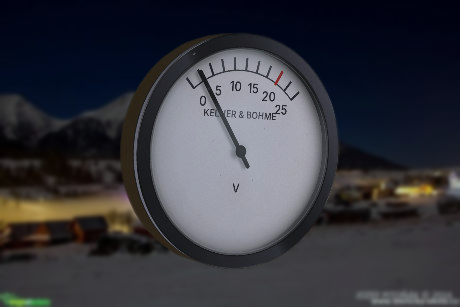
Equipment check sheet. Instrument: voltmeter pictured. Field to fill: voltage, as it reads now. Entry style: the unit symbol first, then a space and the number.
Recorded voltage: V 2.5
